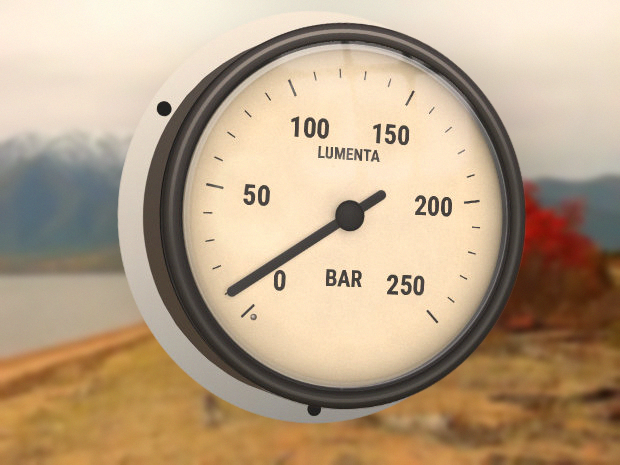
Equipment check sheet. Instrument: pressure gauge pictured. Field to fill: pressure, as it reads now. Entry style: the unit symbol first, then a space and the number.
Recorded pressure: bar 10
